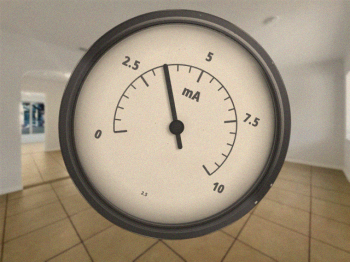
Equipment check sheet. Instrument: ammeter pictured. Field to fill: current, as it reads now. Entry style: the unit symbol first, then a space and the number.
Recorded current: mA 3.5
